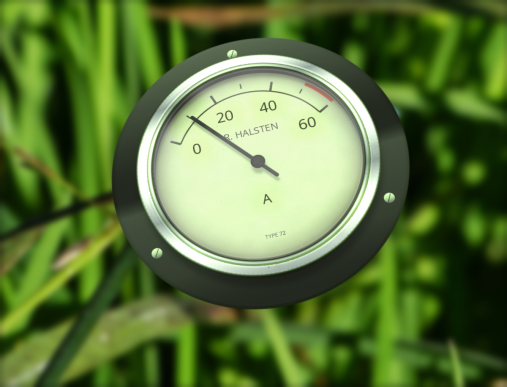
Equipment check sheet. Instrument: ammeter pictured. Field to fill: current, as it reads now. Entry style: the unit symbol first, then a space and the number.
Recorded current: A 10
